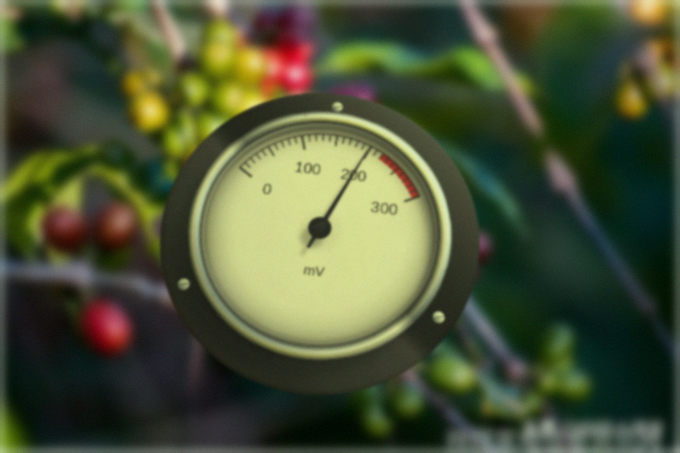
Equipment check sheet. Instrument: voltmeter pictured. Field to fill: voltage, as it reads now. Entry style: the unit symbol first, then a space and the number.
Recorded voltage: mV 200
